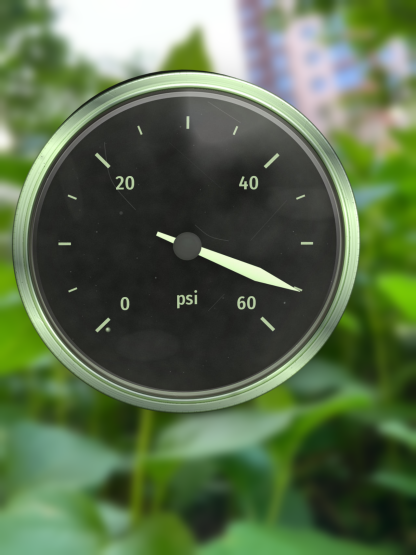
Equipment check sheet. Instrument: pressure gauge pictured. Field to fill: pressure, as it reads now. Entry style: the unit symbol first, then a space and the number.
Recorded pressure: psi 55
